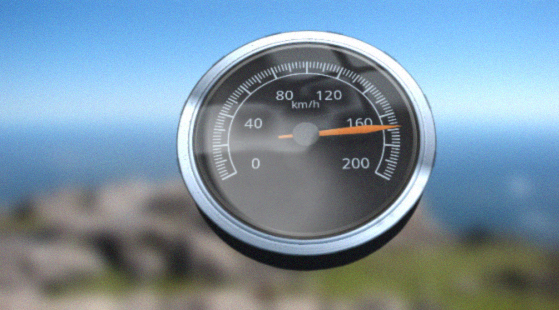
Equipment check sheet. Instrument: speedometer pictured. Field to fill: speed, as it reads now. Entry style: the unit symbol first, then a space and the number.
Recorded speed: km/h 170
